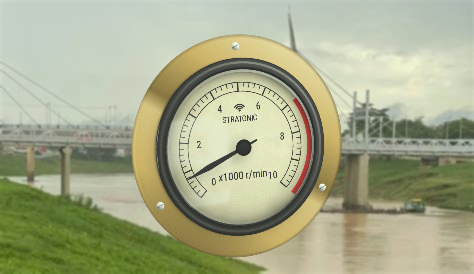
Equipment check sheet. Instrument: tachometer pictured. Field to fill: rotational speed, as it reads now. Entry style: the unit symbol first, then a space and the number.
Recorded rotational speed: rpm 800
